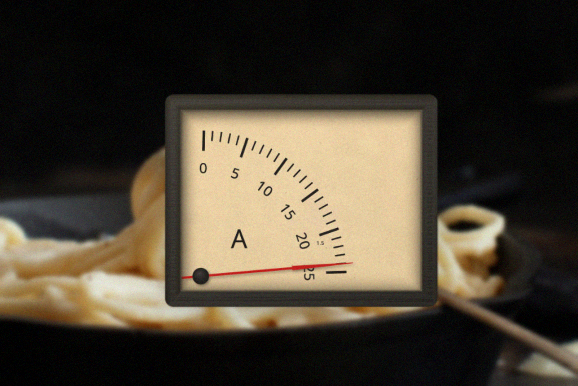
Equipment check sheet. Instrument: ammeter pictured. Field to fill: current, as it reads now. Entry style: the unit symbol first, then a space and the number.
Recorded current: A 24
